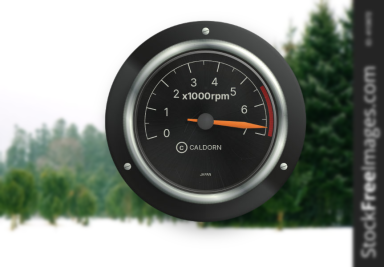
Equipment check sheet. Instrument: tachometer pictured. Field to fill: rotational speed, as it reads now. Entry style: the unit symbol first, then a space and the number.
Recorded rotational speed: rpm 6750
